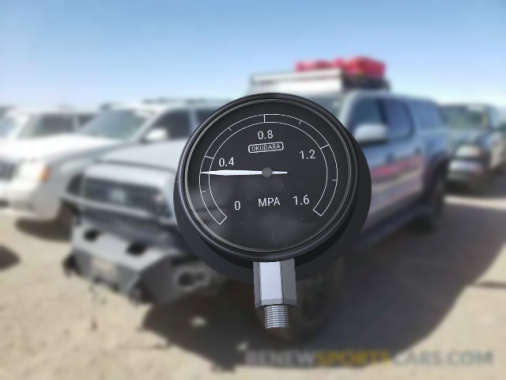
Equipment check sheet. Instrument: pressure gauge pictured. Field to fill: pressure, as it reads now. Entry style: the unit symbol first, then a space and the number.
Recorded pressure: MPa 0.3
